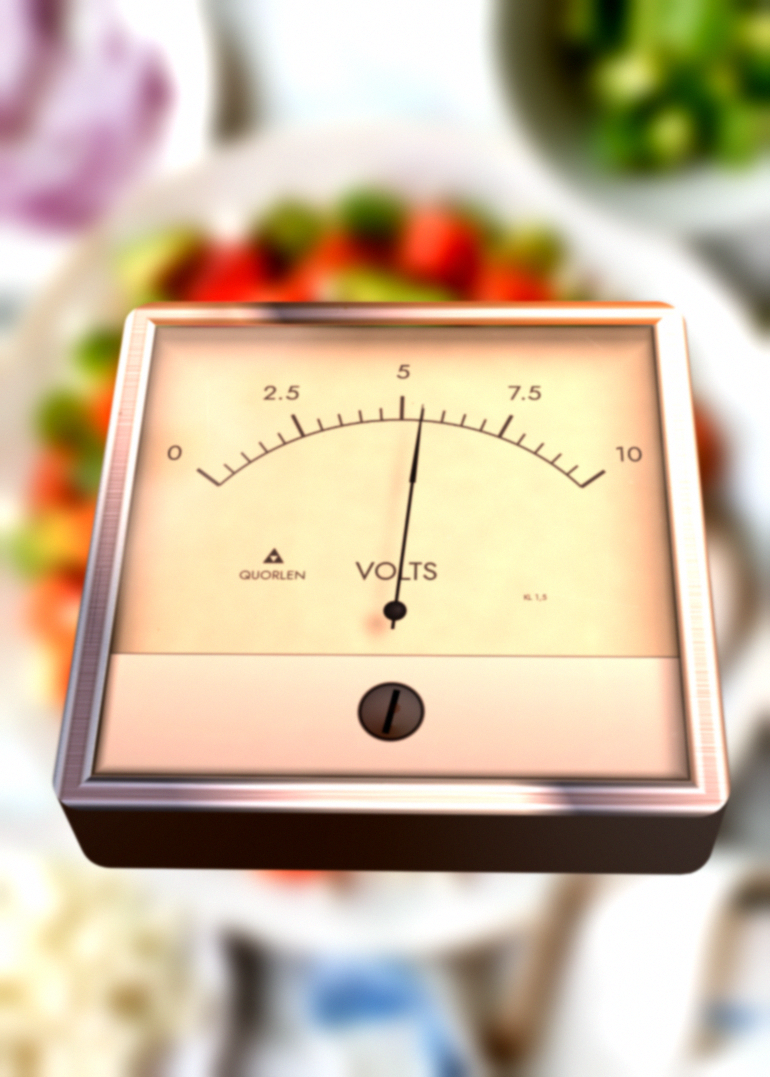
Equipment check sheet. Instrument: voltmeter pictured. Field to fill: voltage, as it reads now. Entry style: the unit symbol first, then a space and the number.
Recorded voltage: V 5.5
